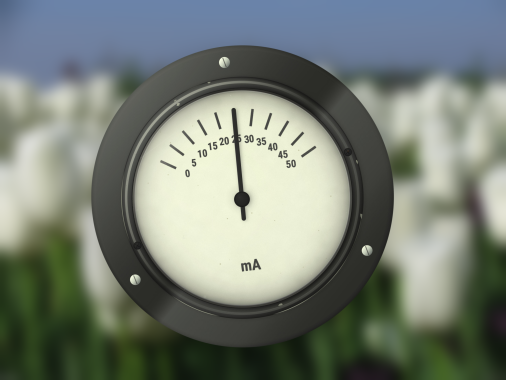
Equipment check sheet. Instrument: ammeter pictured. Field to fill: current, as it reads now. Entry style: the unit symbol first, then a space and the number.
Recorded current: mA 25
